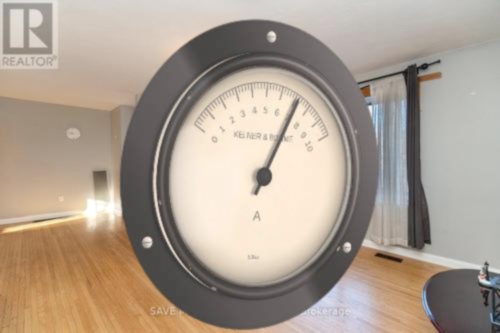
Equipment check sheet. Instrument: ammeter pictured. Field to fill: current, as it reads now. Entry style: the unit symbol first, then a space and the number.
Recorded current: A 7
